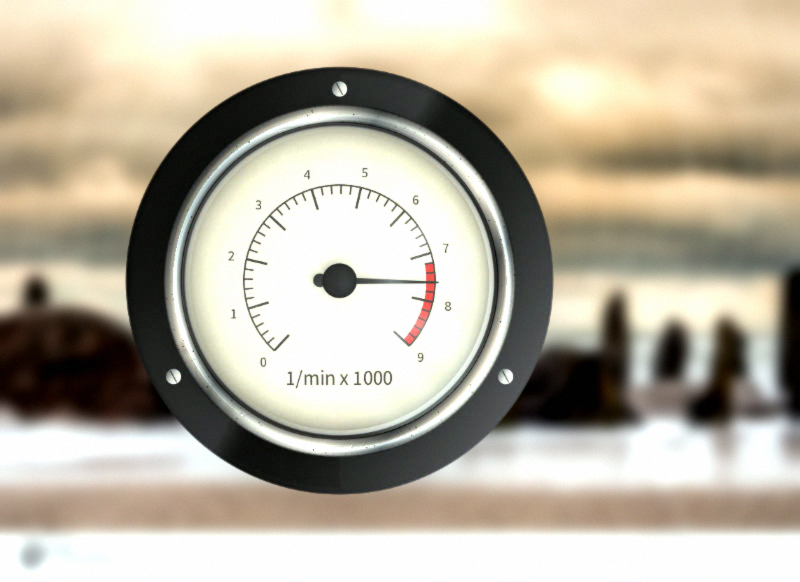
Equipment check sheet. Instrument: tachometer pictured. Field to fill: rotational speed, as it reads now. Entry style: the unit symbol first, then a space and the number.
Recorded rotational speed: rpm 7600
